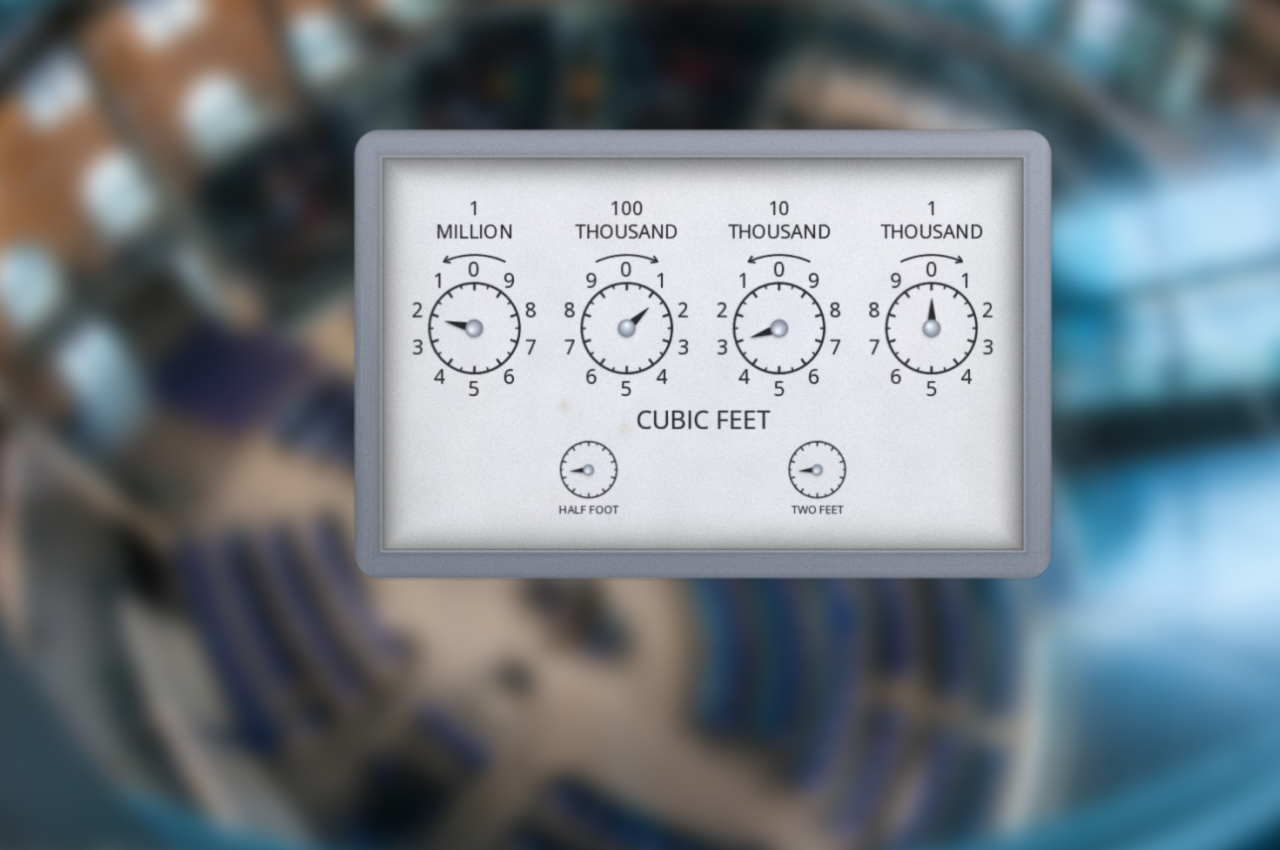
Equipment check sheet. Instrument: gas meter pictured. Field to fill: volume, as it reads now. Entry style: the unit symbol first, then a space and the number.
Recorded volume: ft³ 213000
